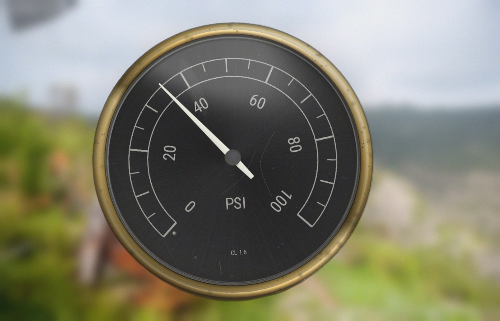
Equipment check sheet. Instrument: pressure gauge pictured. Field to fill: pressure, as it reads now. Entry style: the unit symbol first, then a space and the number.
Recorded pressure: psi 35
